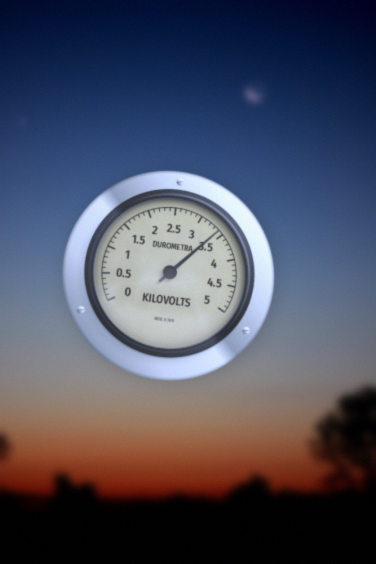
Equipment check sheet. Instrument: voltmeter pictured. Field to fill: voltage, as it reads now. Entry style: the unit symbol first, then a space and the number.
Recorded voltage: kV 3.4
